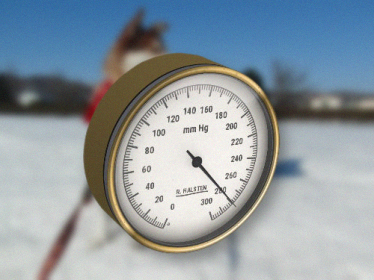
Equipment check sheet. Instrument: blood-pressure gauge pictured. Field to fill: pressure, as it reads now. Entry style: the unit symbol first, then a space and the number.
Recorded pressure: mmHg 280
